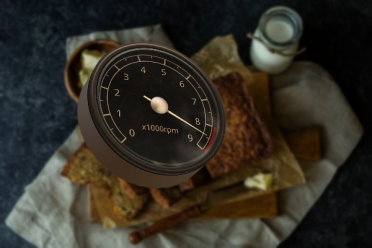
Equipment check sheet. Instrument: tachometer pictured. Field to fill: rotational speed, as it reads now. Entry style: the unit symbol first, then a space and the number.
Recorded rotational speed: rpm 8500
